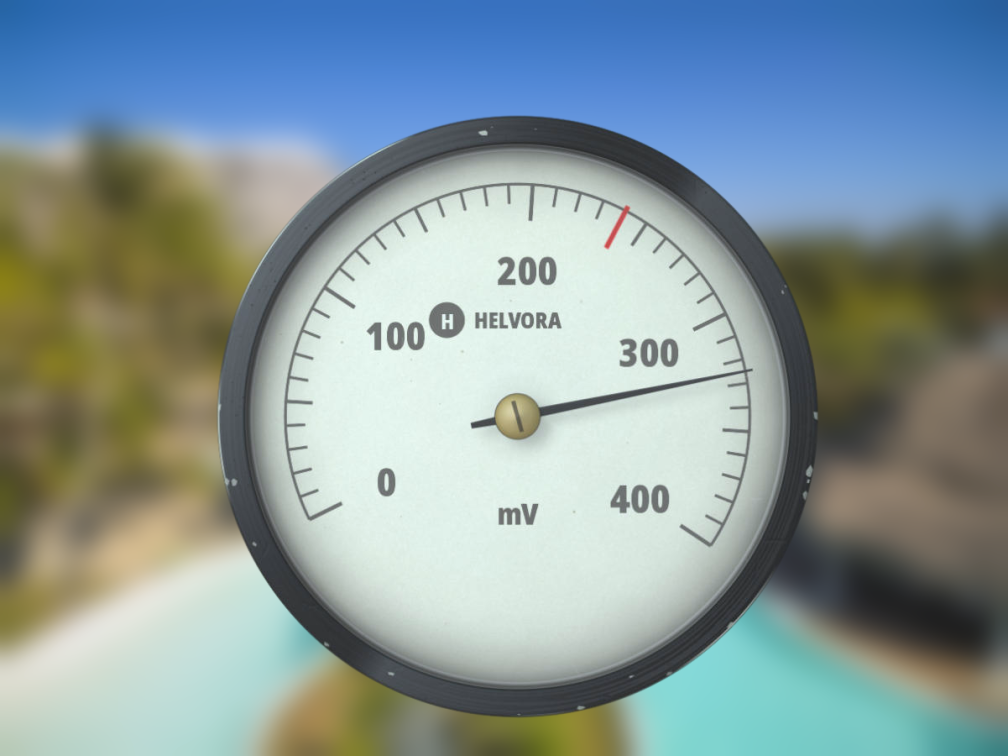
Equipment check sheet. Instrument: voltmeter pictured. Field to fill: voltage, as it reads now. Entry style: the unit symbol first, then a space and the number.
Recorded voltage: mV 325
